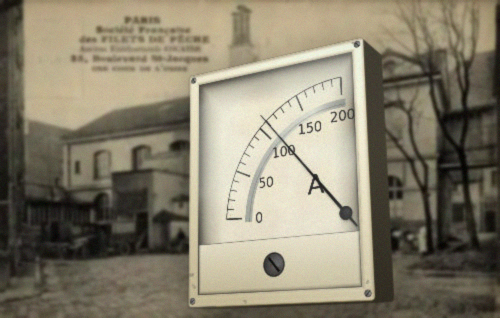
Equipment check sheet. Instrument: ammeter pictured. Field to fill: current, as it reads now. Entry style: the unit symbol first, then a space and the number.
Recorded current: A 110
